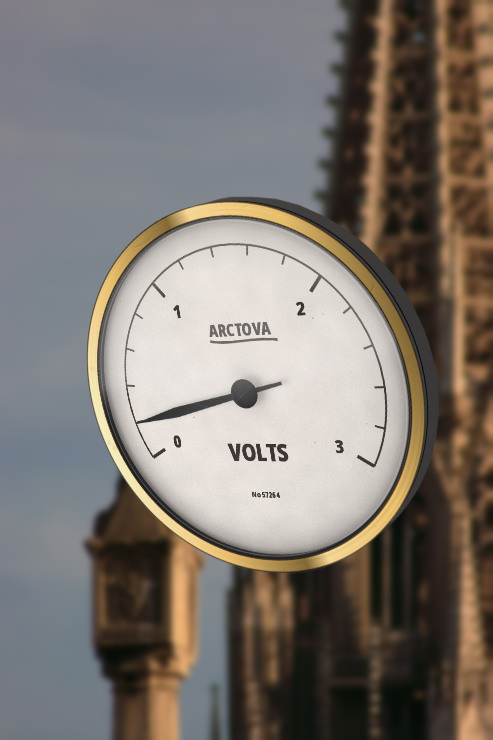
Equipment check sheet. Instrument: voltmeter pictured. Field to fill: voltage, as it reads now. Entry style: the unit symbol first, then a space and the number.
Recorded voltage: V 0.2
